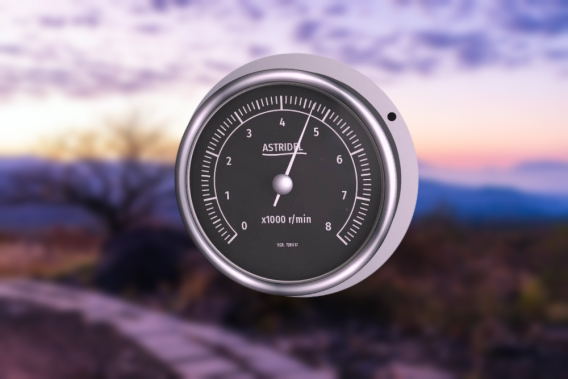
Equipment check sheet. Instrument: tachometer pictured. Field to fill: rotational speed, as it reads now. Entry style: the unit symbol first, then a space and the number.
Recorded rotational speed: rpm 4700
